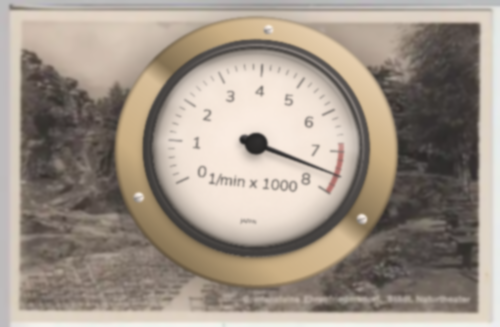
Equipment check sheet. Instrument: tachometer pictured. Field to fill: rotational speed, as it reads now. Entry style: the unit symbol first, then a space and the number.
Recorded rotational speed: rpm 7600
